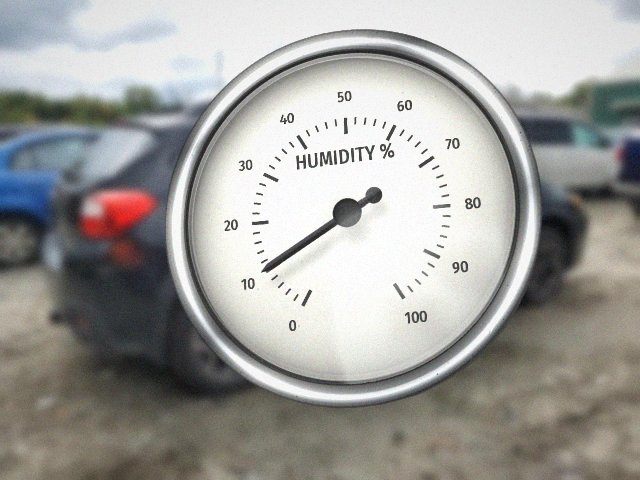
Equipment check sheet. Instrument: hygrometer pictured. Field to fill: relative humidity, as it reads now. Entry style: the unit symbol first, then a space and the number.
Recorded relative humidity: % 10
